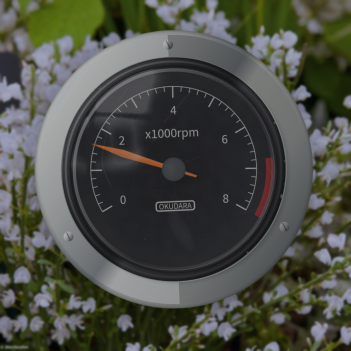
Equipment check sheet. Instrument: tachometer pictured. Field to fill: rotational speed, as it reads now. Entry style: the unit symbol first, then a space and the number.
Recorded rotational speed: rpm 1600
